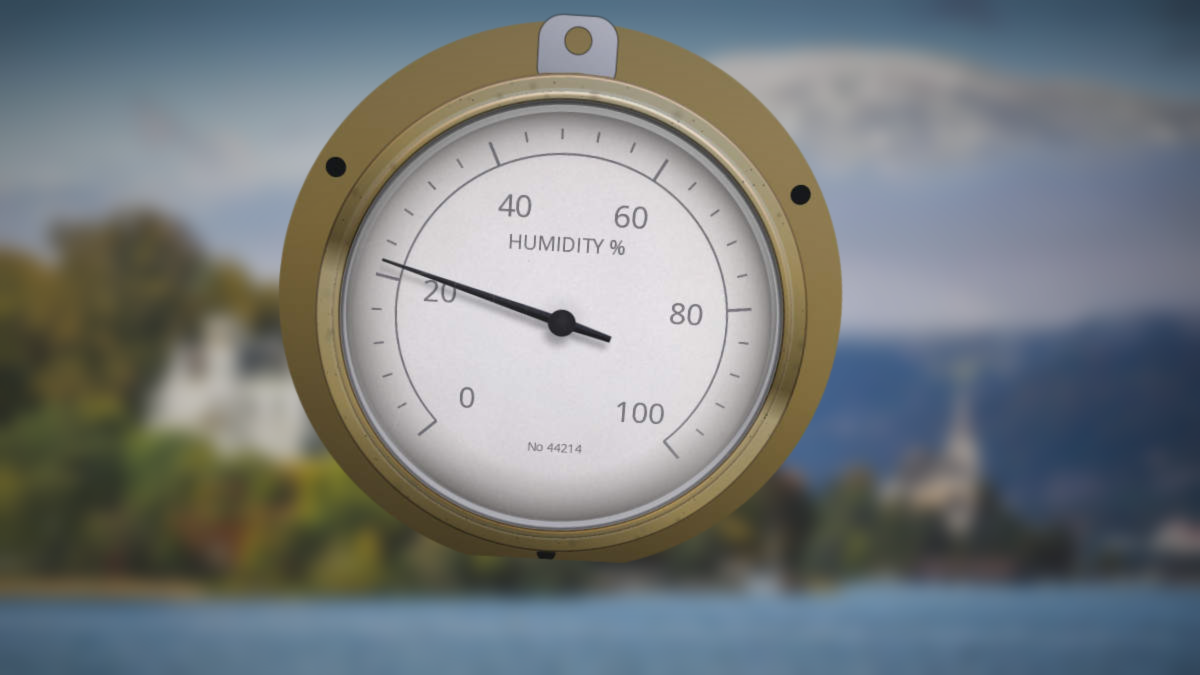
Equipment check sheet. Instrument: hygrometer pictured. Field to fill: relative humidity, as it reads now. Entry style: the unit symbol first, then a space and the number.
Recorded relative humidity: % 22
